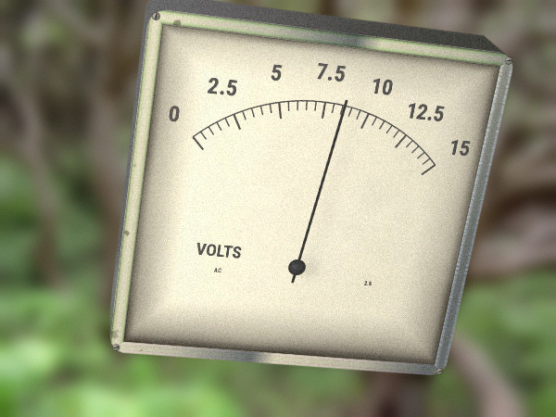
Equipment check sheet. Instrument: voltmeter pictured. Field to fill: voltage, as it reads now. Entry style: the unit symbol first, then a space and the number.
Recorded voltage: V 8.5
